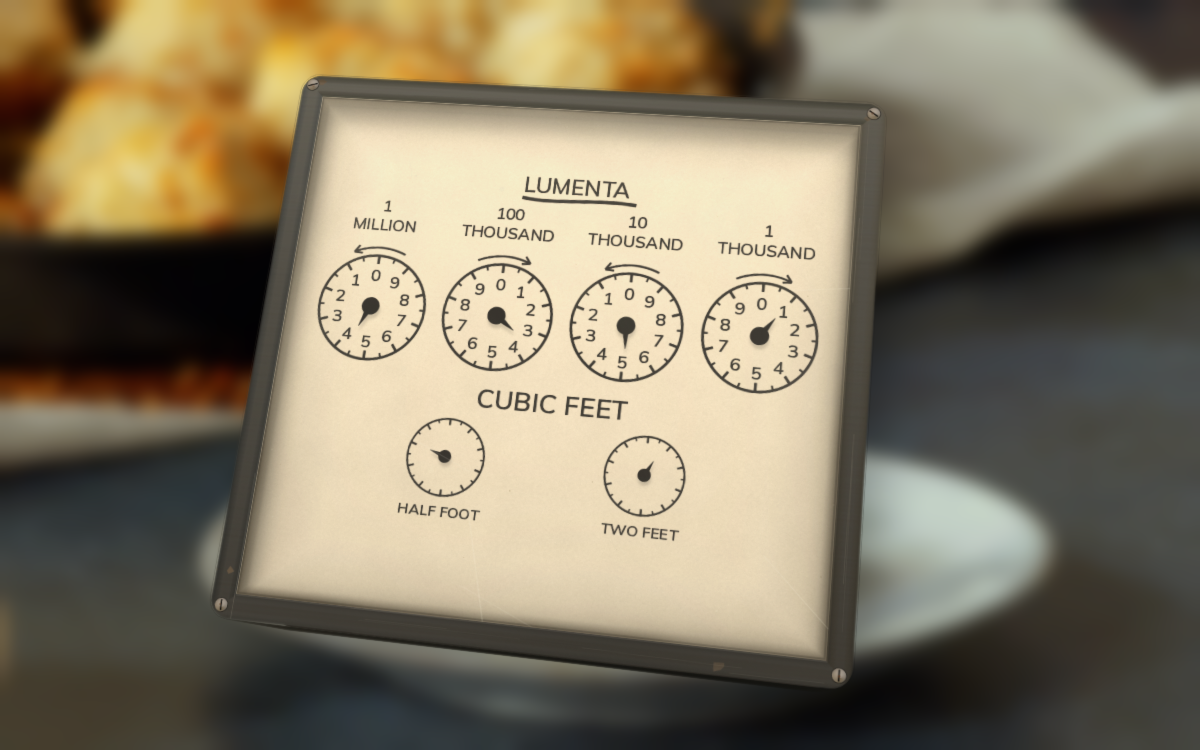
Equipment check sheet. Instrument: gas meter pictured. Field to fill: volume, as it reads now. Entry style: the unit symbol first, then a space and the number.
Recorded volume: ft³ 435100
